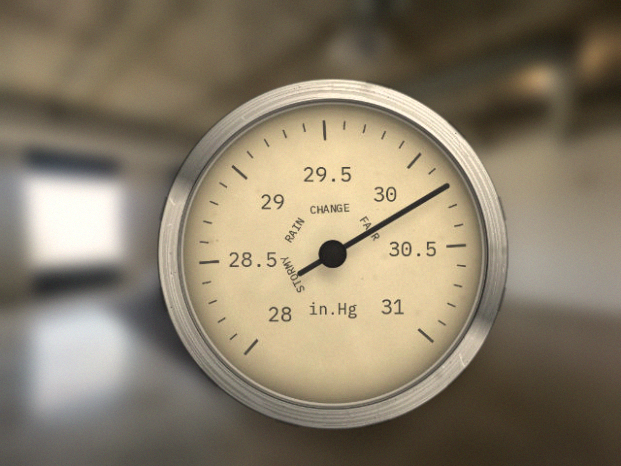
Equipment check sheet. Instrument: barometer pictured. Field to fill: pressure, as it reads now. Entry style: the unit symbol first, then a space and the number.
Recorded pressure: inHg 30.2
